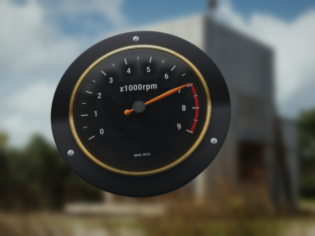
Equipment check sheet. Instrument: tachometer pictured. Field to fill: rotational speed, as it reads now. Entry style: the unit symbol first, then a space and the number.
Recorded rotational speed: rpm 7000
